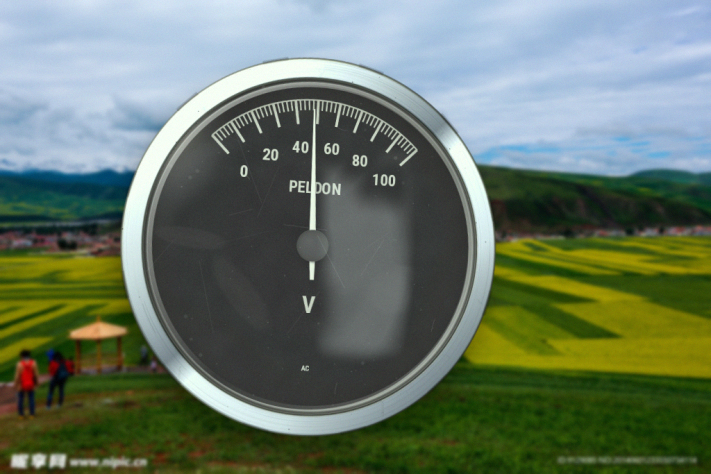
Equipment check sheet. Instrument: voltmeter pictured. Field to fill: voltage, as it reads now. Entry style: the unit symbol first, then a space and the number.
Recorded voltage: V 48
